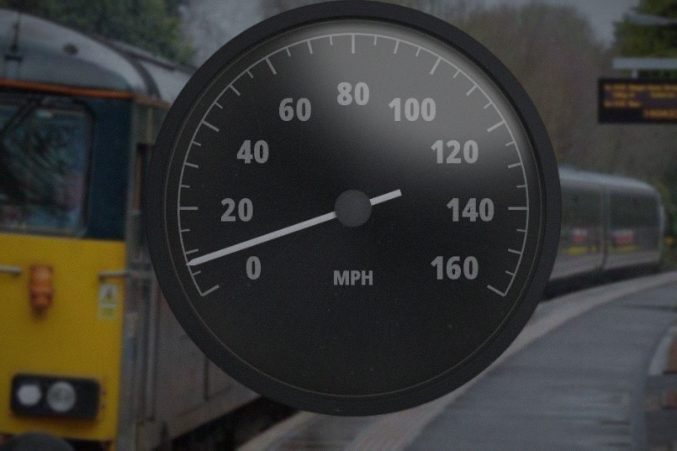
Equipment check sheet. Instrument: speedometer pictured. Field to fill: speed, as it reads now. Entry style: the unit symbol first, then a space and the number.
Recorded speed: mph 7.5
